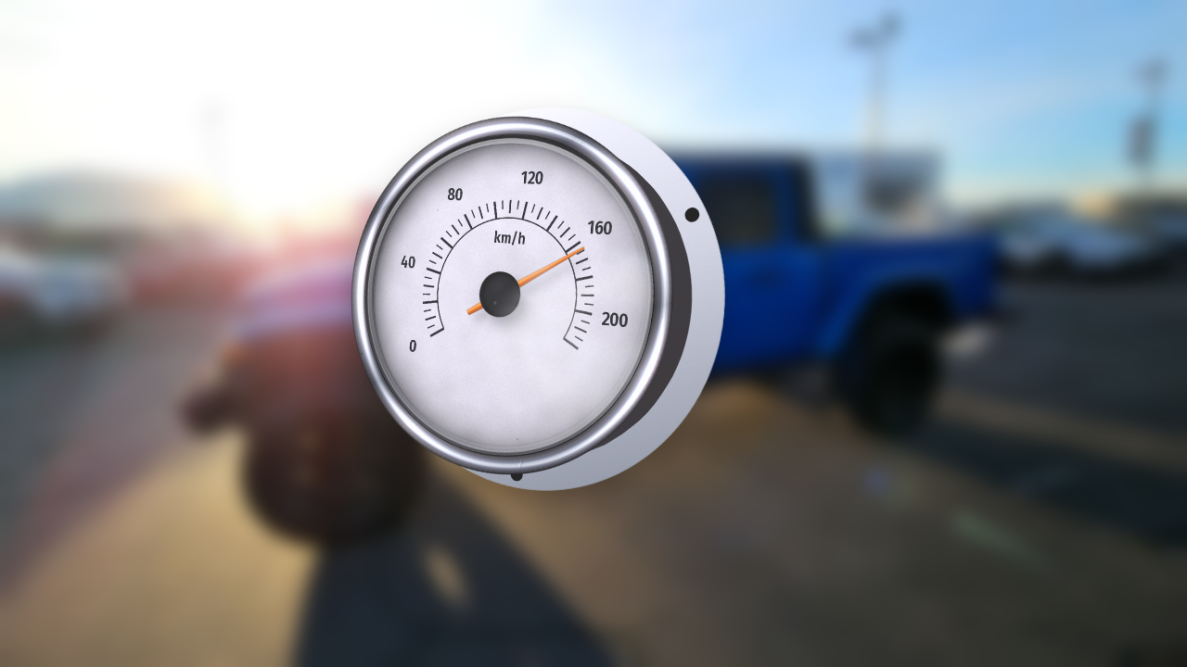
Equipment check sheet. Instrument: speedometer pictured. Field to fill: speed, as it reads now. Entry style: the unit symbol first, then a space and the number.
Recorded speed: km/h 165
